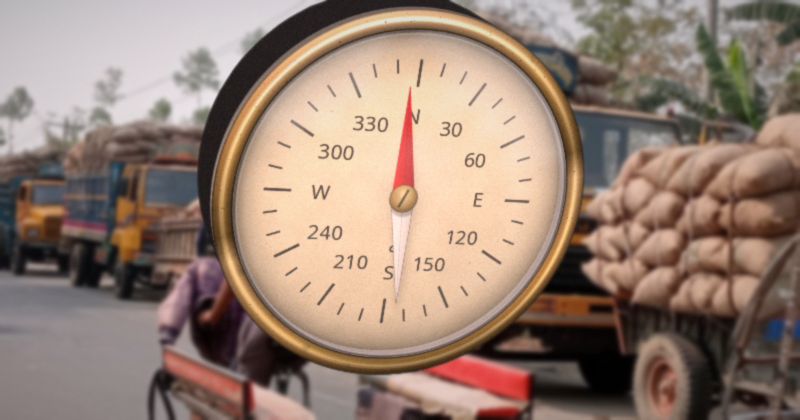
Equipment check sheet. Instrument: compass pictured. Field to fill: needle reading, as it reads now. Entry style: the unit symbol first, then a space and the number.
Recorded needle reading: ° 355
